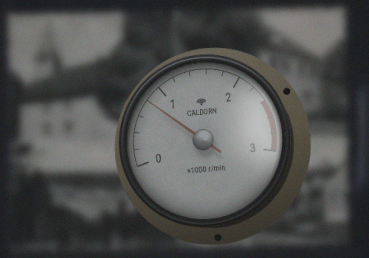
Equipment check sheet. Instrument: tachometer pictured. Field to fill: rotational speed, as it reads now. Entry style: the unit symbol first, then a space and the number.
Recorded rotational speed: rpm 800
